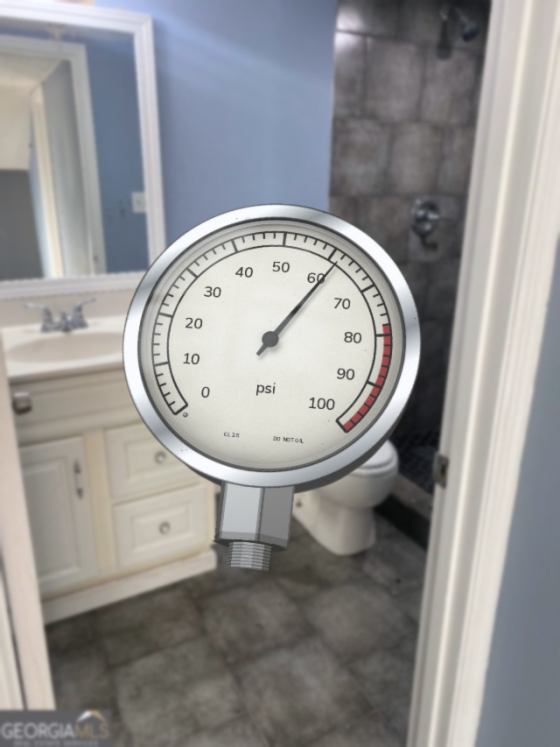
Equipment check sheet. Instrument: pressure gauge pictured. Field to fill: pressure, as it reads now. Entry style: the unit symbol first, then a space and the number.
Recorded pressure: psi 62
